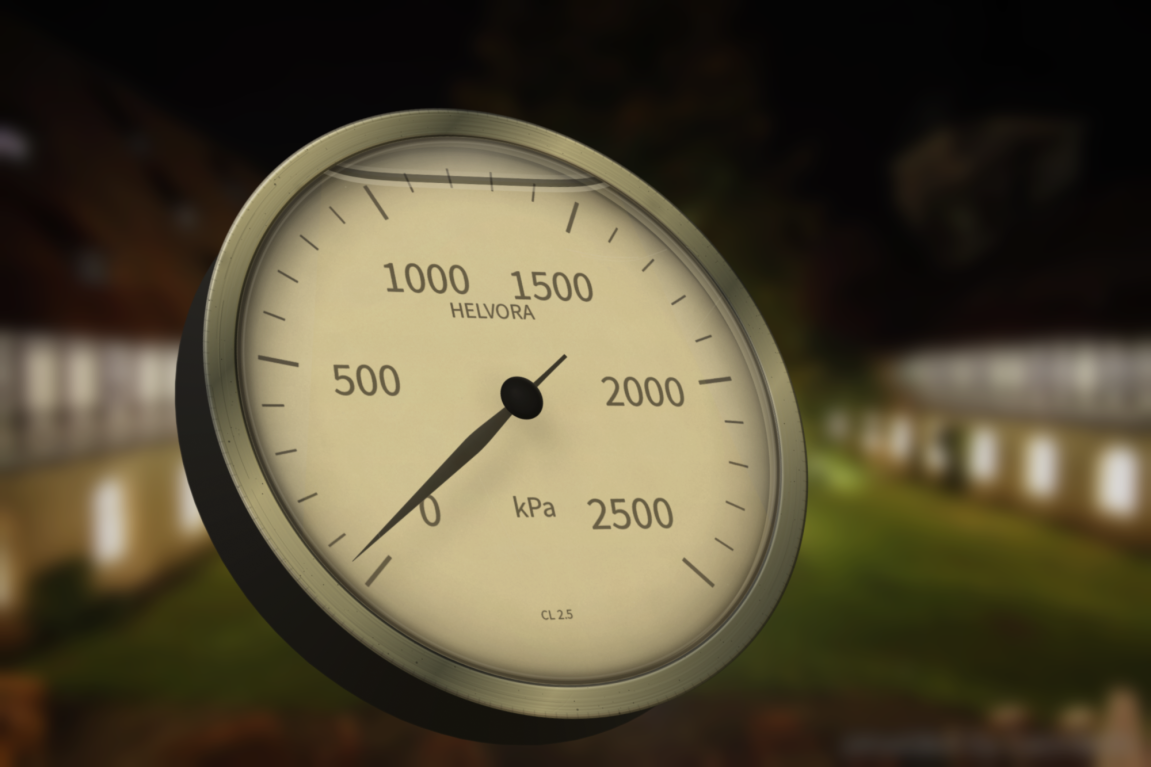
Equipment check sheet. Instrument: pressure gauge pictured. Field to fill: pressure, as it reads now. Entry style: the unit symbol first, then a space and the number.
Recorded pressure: kPa 50
